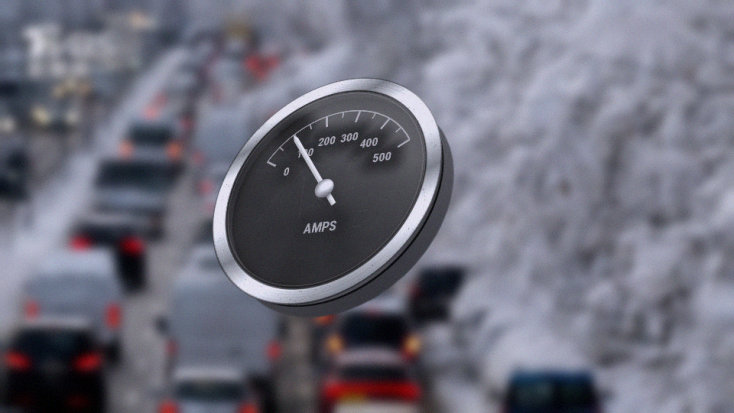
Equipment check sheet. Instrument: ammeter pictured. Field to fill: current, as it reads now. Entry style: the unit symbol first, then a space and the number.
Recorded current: A 100
